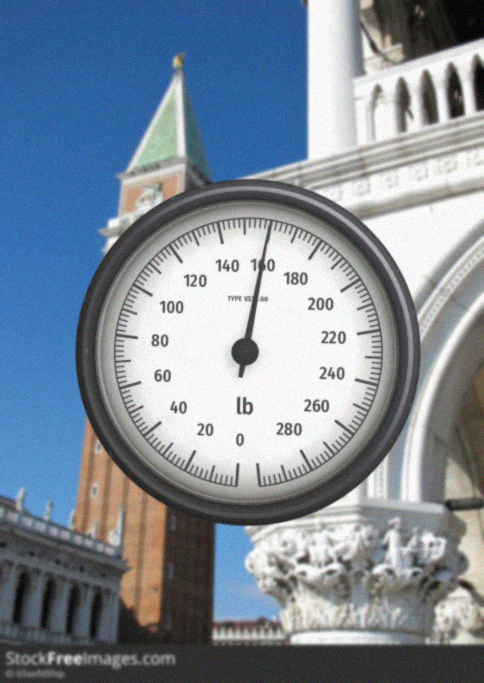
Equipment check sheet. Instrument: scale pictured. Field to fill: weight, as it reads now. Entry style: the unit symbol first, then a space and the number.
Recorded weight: lb 160
